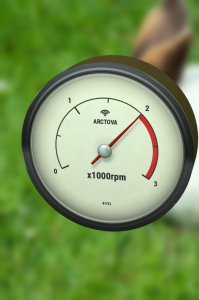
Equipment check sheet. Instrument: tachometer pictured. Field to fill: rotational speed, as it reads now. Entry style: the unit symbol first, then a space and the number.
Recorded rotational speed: rpm 2000
